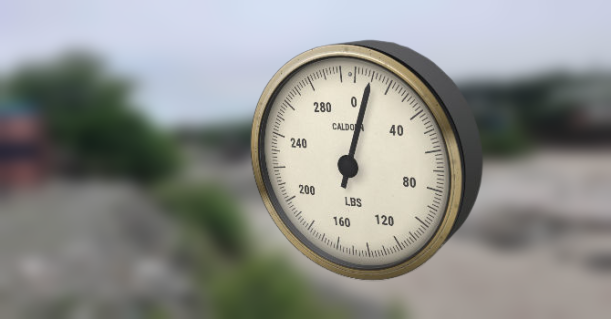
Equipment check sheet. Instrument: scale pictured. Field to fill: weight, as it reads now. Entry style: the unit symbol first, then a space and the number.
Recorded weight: lb 10
